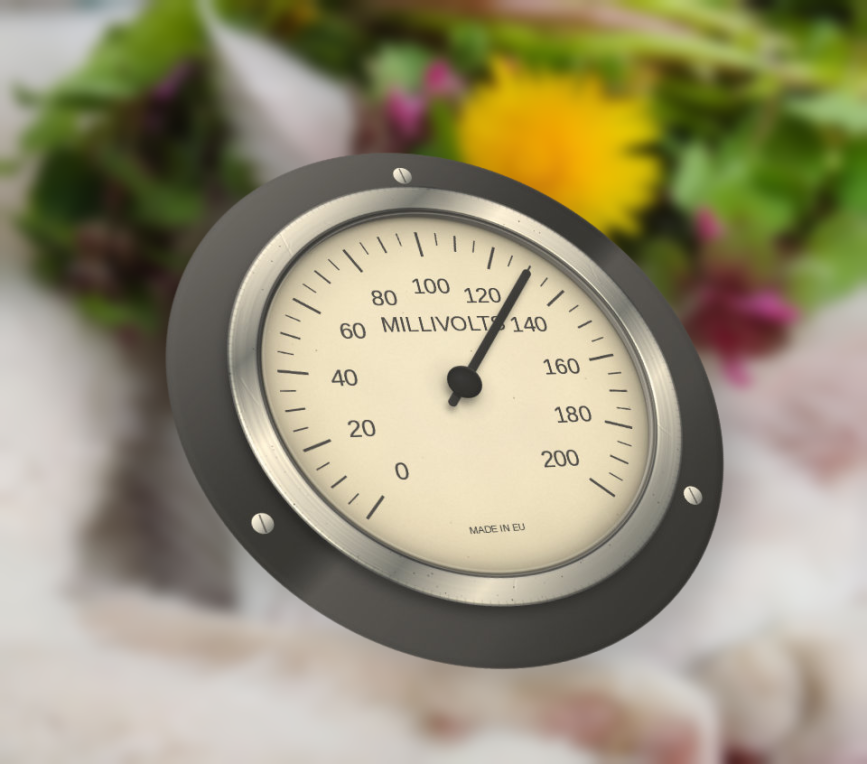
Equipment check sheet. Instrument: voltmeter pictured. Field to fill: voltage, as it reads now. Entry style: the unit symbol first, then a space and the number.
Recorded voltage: mV 130
